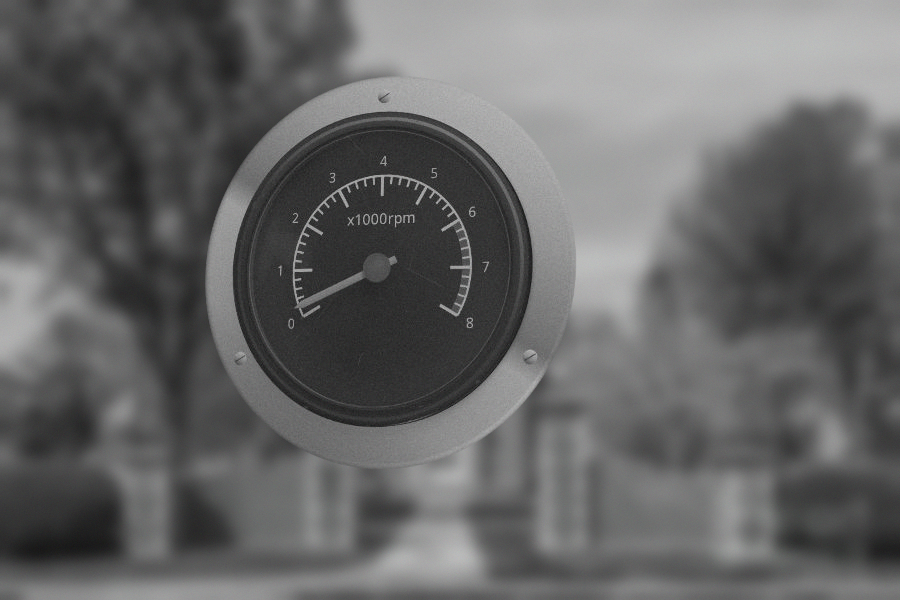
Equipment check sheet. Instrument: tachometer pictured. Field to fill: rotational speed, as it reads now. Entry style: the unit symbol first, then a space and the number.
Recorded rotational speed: rpm 200
